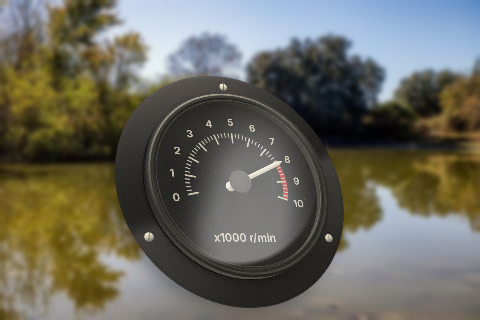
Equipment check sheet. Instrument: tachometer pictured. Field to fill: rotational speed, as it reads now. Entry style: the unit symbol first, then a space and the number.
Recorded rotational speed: rpm 8000
